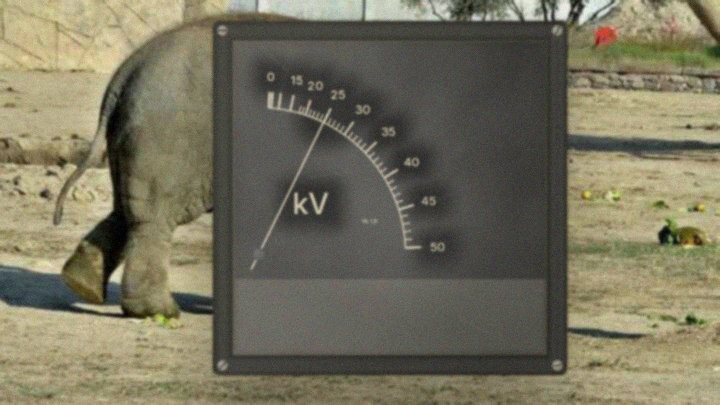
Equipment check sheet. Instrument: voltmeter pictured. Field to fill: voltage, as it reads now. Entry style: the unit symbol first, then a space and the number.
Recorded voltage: kV 25
